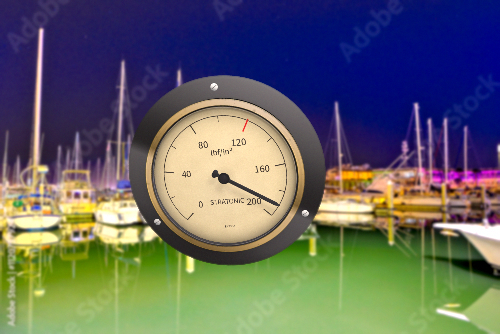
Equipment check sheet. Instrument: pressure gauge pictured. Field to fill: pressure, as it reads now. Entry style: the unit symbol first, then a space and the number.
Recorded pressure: psi 190
